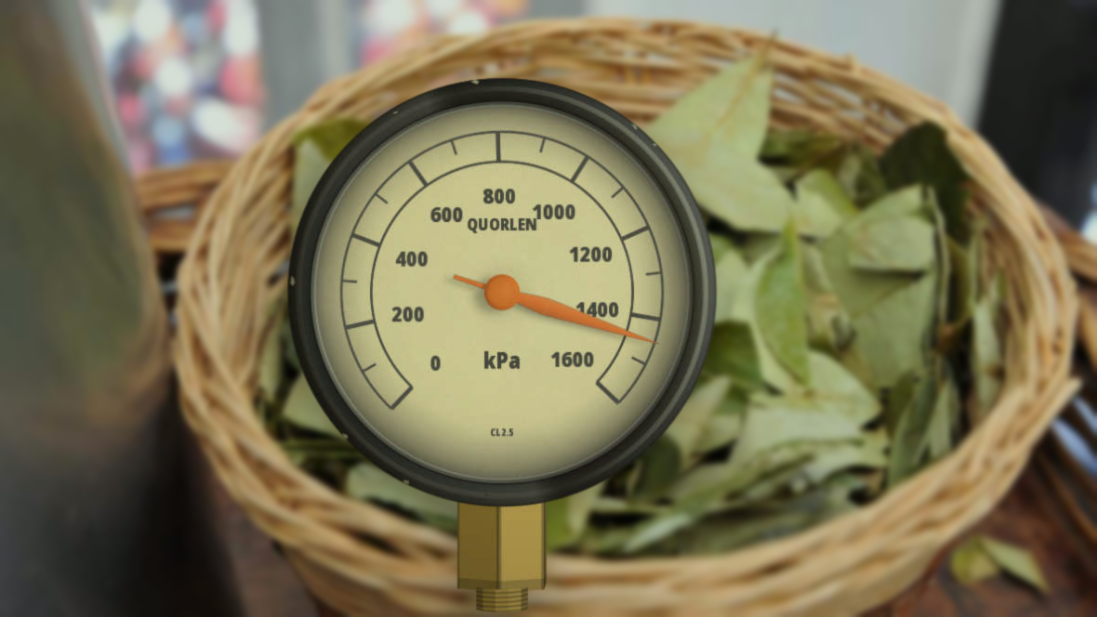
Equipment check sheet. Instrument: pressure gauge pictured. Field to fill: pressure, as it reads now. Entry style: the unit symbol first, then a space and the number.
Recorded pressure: kPa 1450
